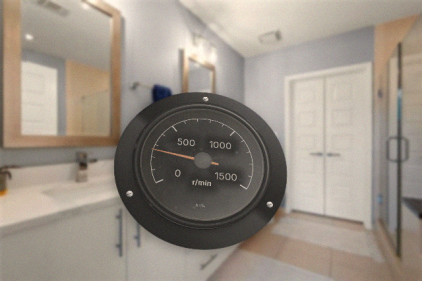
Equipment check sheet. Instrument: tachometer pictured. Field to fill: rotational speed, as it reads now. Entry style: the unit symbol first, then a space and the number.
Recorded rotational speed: rpm 250
